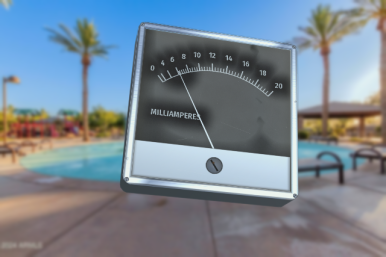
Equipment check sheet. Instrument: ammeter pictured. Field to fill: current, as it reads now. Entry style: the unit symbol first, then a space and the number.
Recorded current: mA 6
